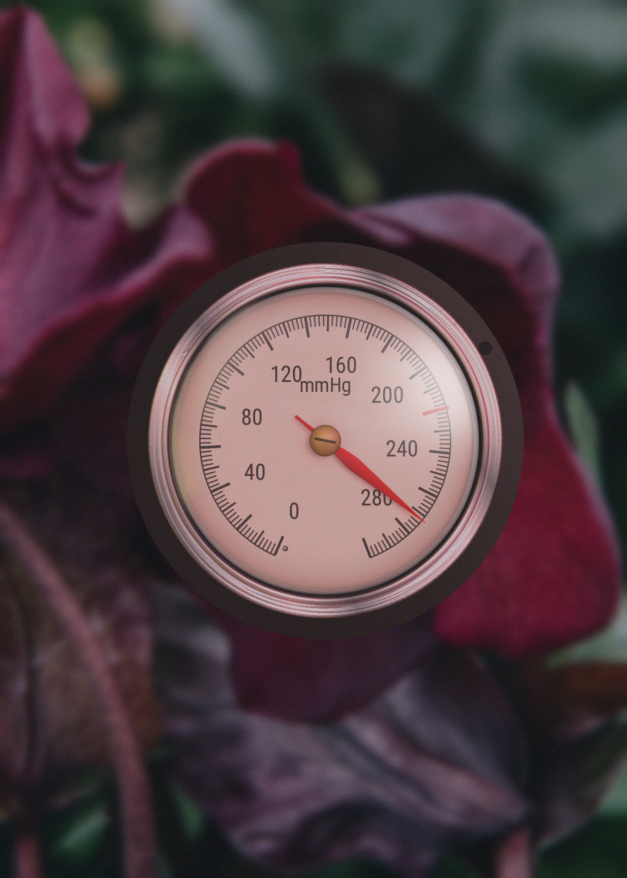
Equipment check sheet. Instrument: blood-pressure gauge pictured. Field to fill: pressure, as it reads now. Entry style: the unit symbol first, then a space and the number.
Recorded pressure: mmHg 272
